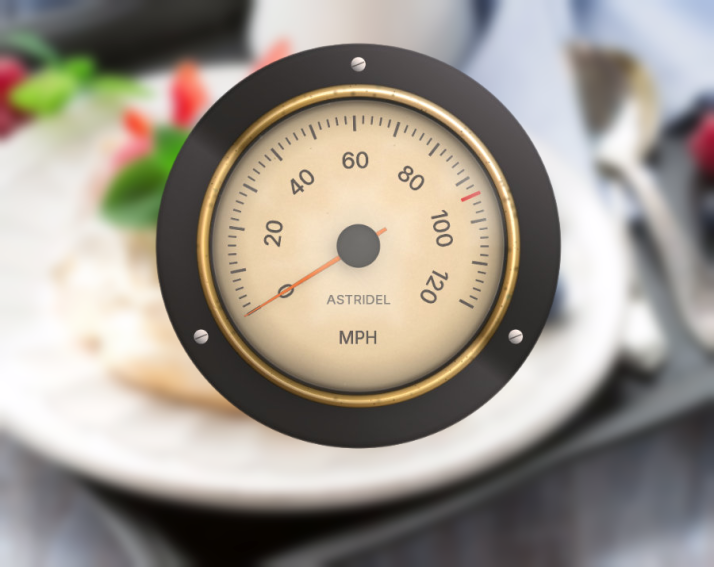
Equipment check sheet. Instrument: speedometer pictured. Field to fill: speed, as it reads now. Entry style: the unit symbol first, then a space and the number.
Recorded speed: mph 0
